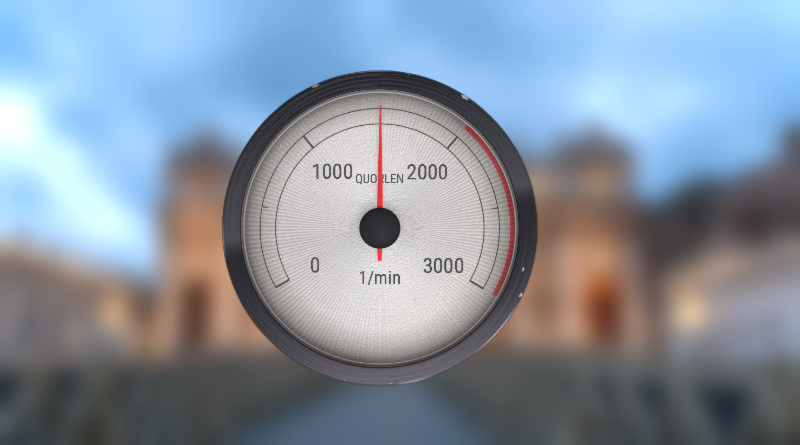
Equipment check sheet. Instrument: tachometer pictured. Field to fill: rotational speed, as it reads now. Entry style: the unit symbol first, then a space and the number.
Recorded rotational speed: rpm 1500
